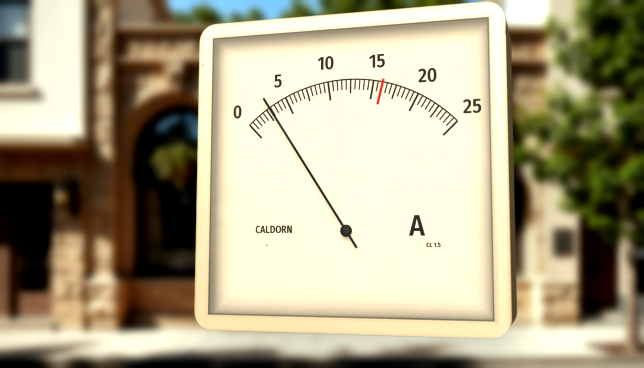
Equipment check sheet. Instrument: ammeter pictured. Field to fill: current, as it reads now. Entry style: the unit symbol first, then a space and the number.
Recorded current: A 3
